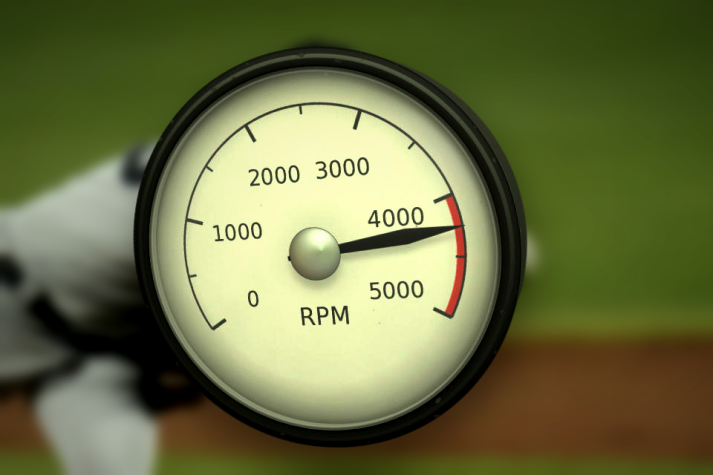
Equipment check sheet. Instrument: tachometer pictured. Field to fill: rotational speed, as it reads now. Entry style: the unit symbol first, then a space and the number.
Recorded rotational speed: rpm 4250
